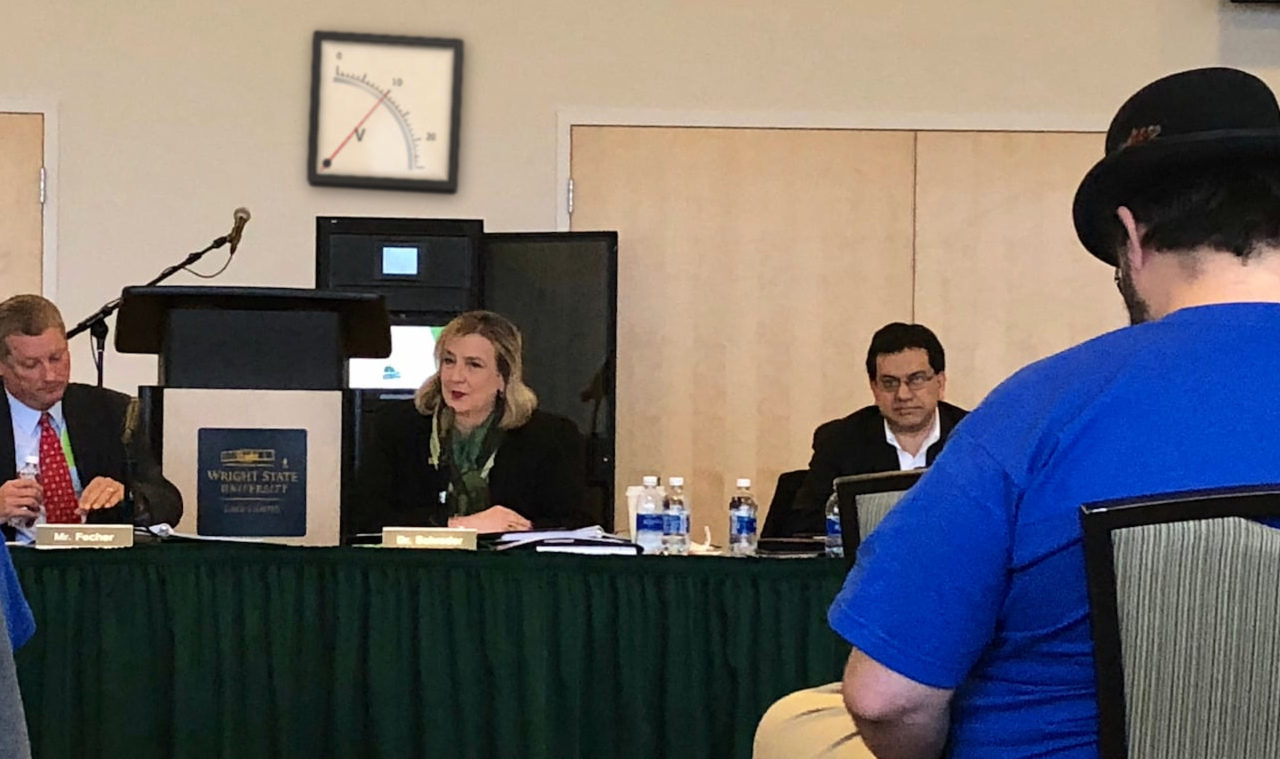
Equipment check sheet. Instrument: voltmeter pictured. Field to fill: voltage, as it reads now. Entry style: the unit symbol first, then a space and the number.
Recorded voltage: V 10
